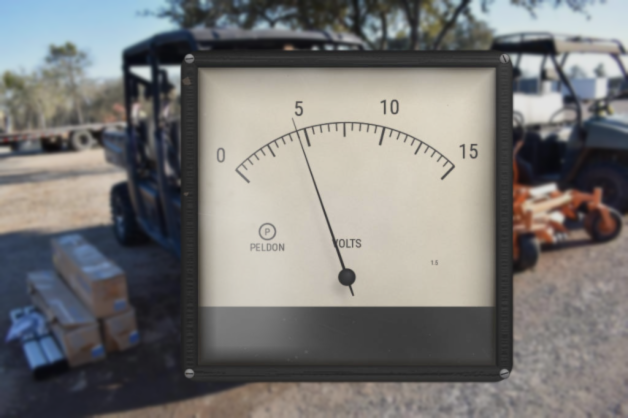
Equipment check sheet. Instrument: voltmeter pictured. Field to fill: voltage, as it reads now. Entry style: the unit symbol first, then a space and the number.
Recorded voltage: V 4.5
